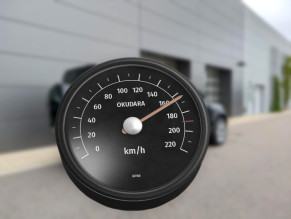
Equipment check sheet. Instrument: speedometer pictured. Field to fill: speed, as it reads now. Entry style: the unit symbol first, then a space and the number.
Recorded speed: km/h 165
